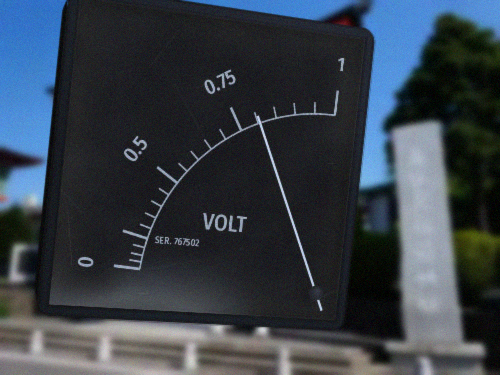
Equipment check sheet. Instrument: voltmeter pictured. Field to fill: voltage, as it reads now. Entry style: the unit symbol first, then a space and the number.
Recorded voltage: V 0.8
